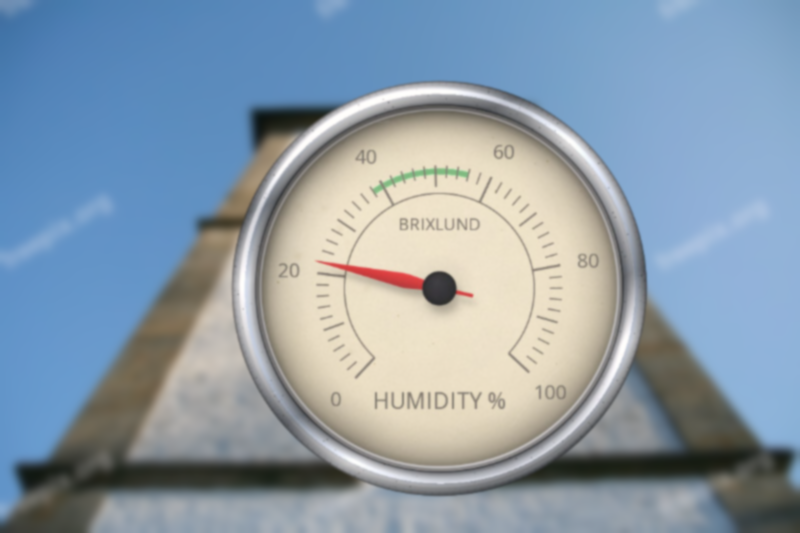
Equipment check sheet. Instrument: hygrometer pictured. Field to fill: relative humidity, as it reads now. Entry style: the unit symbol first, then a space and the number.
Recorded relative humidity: % 22
